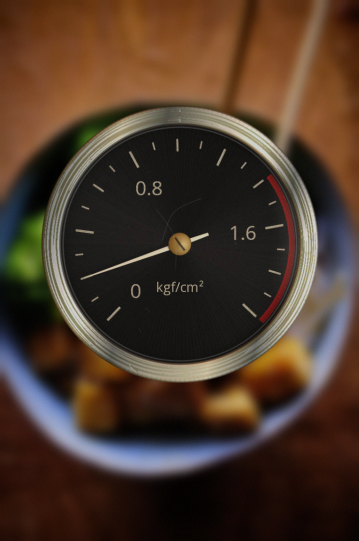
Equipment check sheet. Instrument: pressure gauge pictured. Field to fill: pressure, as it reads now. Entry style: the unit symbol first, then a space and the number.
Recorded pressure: kg/cm² 0.2
